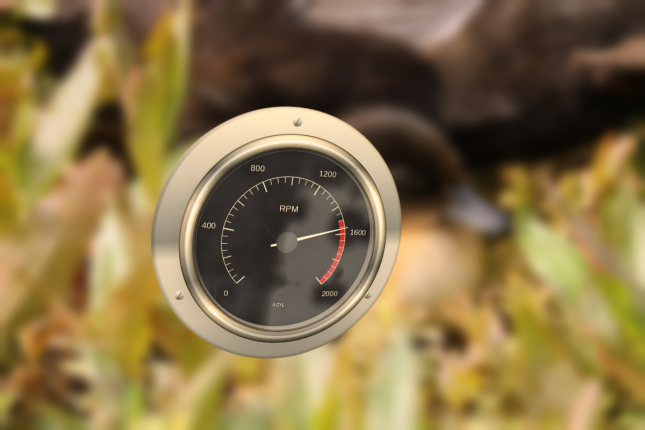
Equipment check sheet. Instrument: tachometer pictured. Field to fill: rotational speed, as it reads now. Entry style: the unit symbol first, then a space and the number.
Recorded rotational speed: rpm 1550
